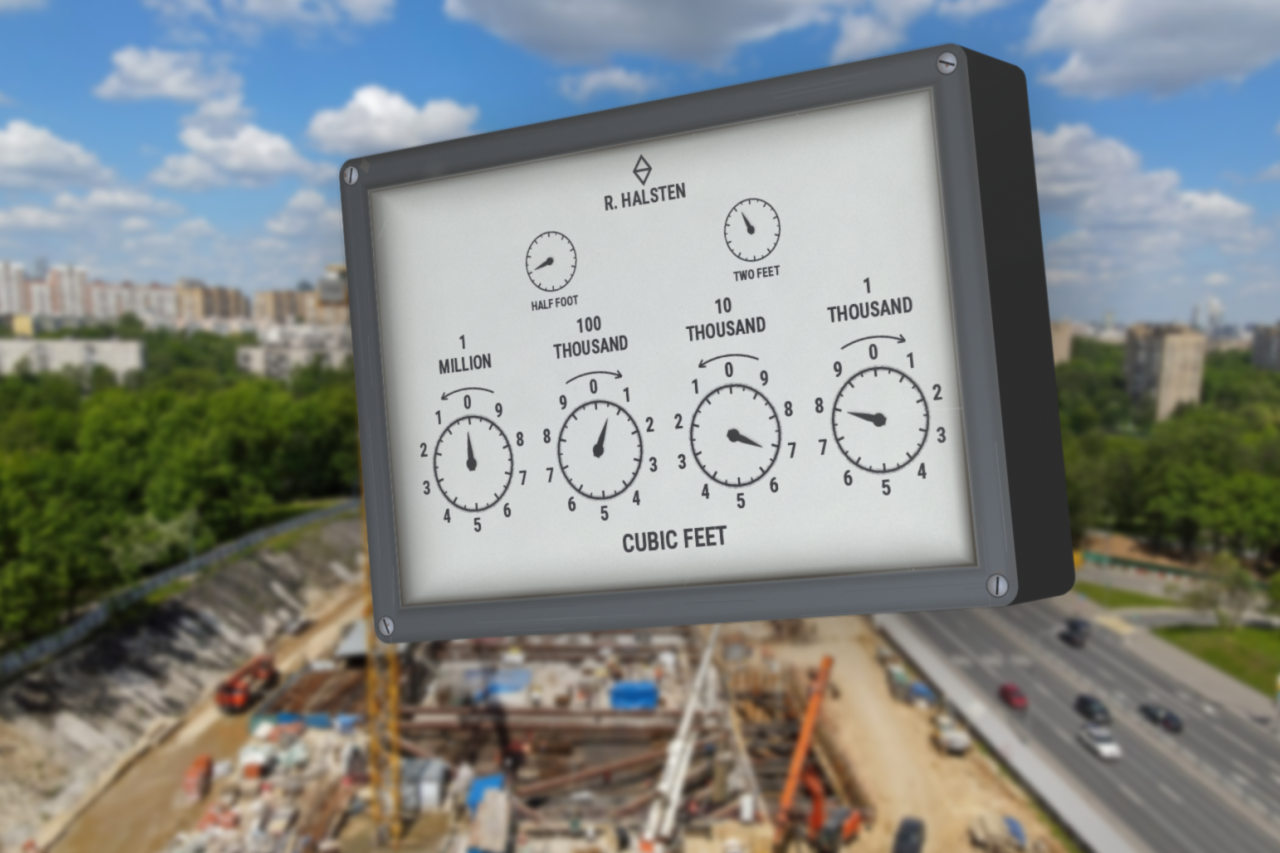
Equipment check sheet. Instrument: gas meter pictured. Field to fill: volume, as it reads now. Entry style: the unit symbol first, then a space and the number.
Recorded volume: ft³ 6800
